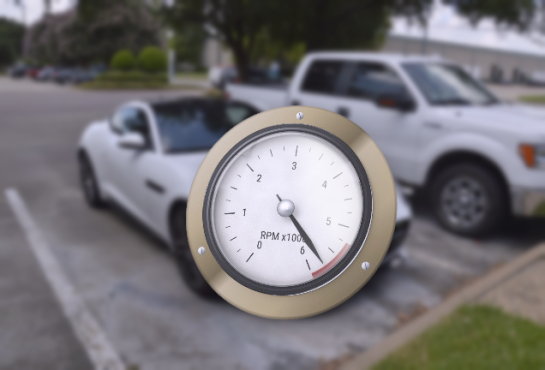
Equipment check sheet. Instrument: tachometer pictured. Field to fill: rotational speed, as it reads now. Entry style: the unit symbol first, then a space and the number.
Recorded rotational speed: rpm 5750
